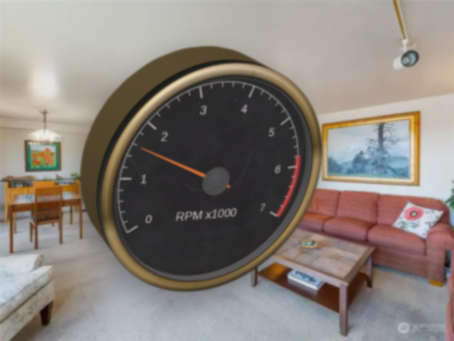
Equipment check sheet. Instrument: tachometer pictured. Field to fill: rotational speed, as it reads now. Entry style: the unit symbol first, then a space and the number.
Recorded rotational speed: rpm 1600
